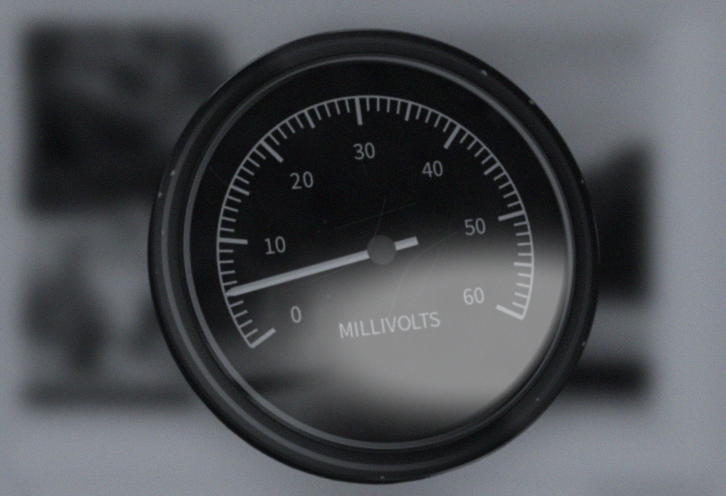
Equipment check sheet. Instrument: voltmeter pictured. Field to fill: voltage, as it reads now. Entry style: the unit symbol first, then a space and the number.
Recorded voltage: mV 5
